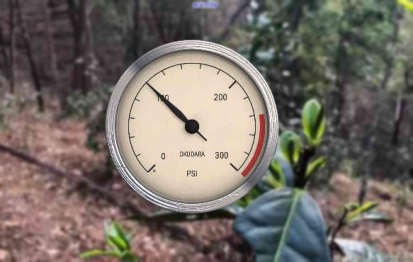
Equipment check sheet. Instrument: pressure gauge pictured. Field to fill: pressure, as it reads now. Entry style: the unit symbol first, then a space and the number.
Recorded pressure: psi 100
